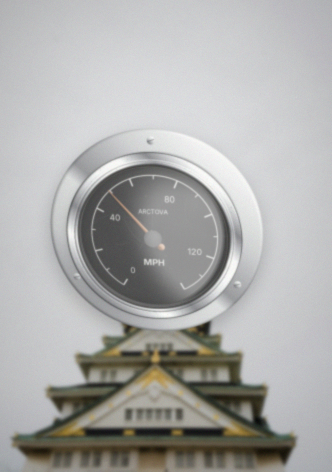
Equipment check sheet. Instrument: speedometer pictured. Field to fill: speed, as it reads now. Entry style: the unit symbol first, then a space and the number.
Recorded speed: mph 50
